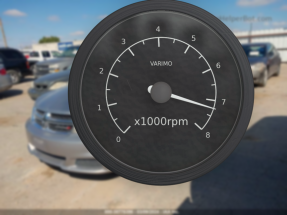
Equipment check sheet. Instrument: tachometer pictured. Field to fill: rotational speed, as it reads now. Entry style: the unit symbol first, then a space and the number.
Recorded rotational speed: rpm 7250
